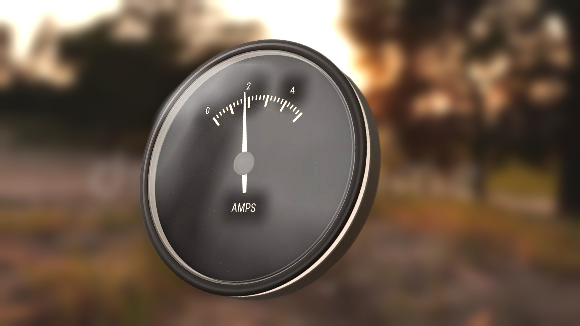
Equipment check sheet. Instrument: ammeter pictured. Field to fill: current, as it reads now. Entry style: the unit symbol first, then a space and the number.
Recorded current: A 2
